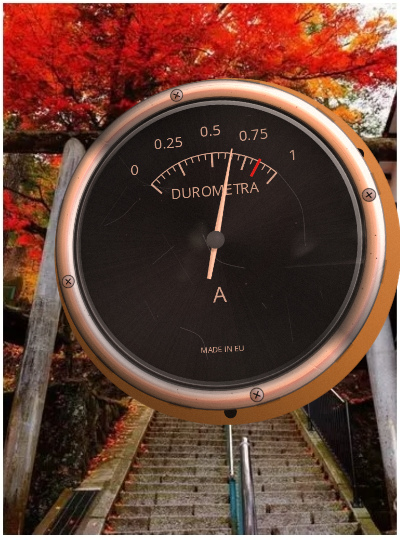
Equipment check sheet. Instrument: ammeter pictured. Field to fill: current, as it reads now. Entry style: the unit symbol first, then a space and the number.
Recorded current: A 0.65
